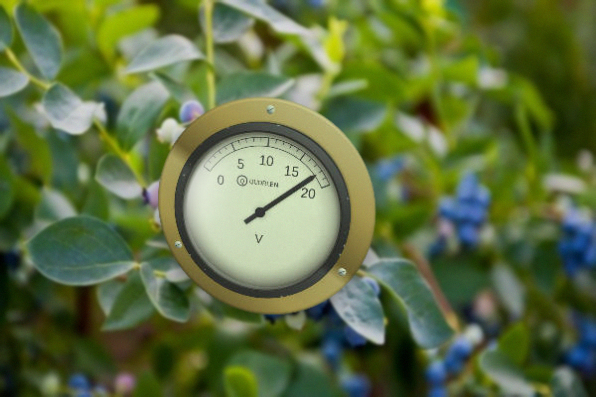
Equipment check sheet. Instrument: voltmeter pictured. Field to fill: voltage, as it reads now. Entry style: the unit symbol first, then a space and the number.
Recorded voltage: V 18
